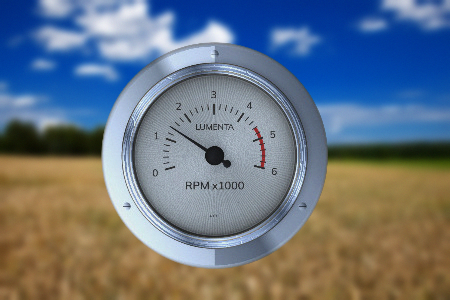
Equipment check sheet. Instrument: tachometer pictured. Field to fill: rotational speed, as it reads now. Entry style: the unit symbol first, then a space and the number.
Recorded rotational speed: rpm 1400
